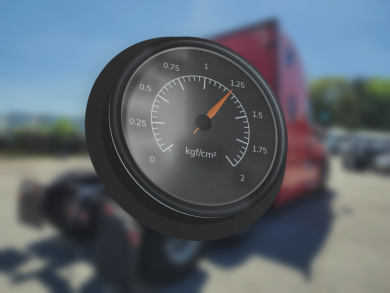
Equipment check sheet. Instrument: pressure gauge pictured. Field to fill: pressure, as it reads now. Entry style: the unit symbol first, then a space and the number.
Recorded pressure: kg/cm² 1.25
